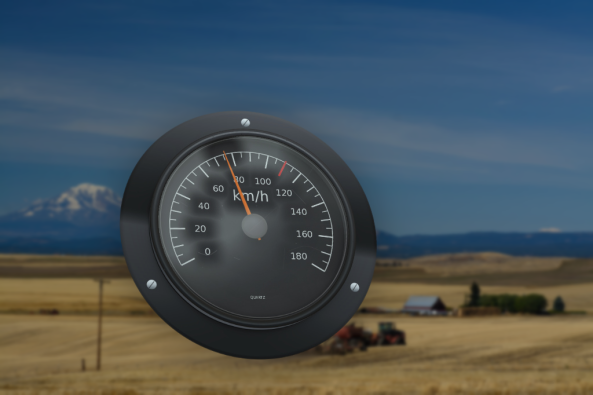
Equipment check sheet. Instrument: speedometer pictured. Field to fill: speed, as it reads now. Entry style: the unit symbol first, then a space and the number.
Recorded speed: km/h 75
